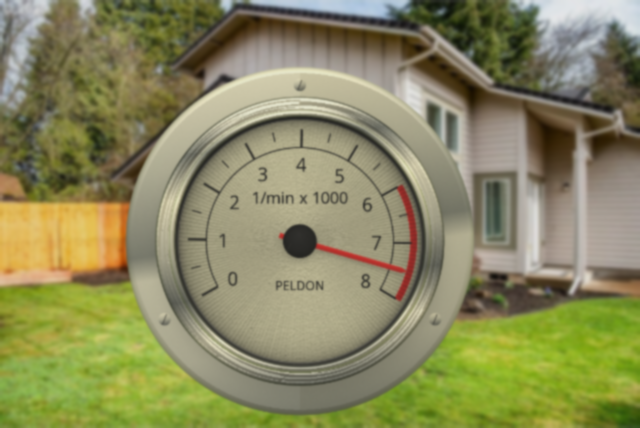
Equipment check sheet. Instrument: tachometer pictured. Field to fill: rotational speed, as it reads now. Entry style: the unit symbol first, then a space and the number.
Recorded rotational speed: rpm 7500
